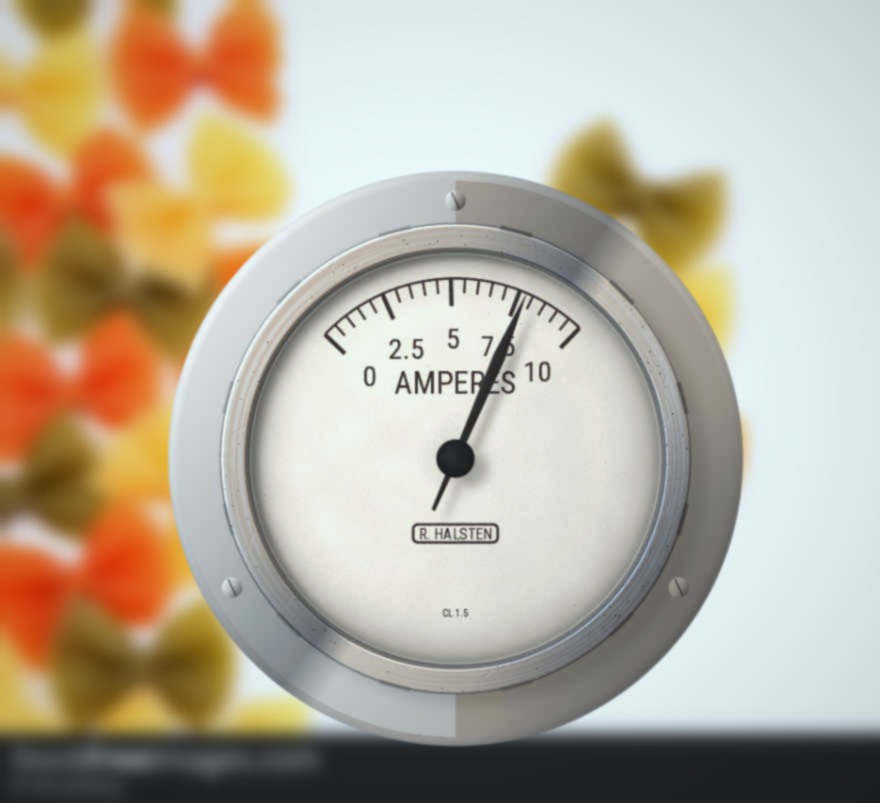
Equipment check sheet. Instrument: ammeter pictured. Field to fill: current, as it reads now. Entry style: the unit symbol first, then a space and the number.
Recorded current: A 7.75
